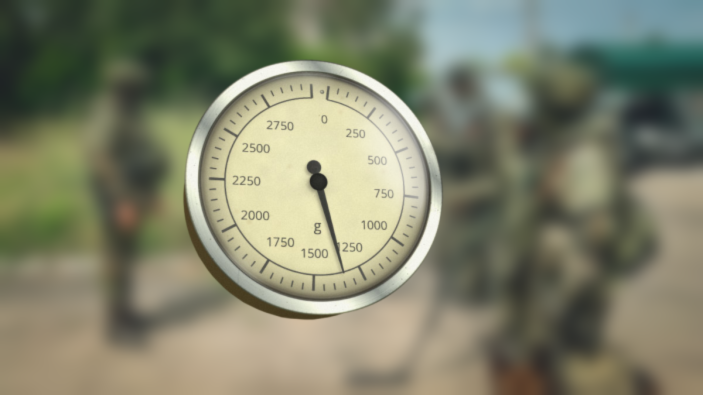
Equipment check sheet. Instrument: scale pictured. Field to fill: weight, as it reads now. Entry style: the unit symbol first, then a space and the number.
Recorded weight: g 1350
